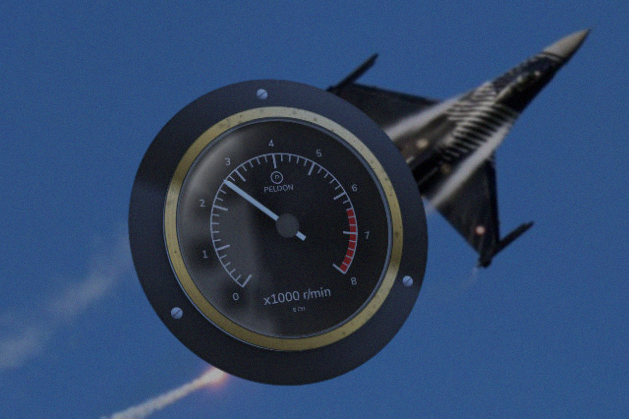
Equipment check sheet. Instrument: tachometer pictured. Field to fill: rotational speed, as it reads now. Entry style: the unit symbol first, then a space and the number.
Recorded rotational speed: rpm 2600
